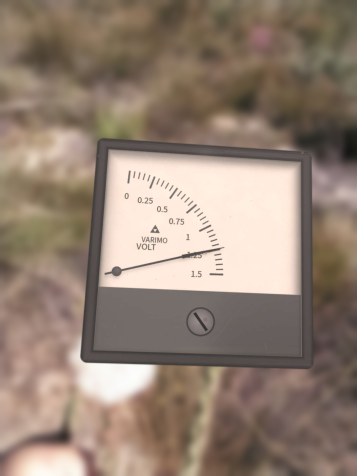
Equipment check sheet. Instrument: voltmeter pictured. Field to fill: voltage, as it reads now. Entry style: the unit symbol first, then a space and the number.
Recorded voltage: V 1.25
